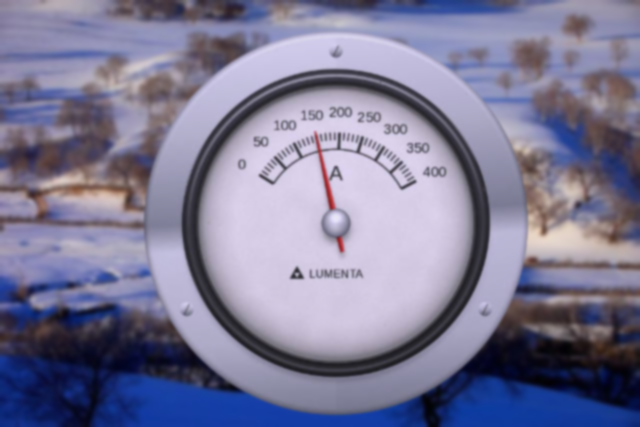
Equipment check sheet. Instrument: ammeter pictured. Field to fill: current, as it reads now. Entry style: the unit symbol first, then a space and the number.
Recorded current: A 150
